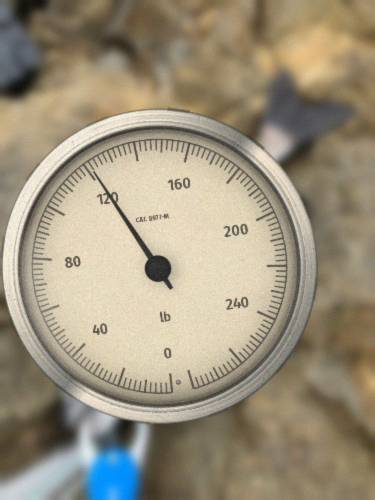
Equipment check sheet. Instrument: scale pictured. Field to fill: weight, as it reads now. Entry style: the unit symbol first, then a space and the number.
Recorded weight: lb 122
